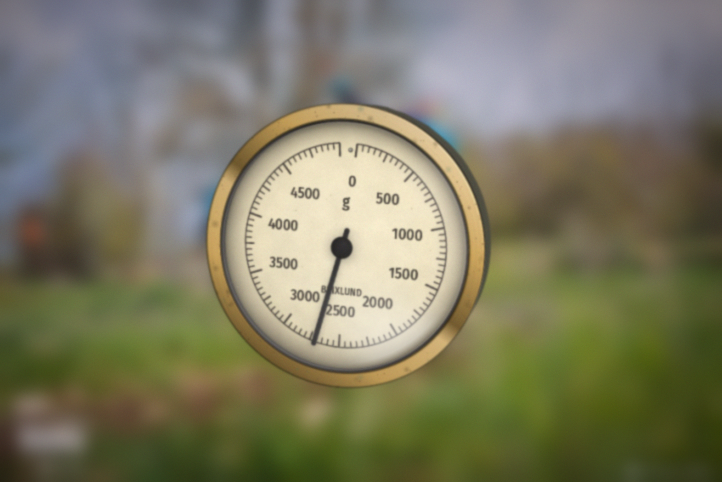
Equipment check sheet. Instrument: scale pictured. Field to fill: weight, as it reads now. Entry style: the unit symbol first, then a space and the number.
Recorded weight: g 2700
